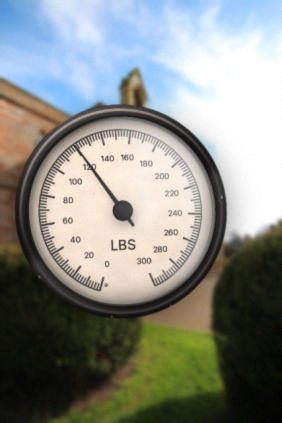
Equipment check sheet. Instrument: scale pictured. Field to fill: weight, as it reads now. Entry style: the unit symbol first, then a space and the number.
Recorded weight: lb 120
